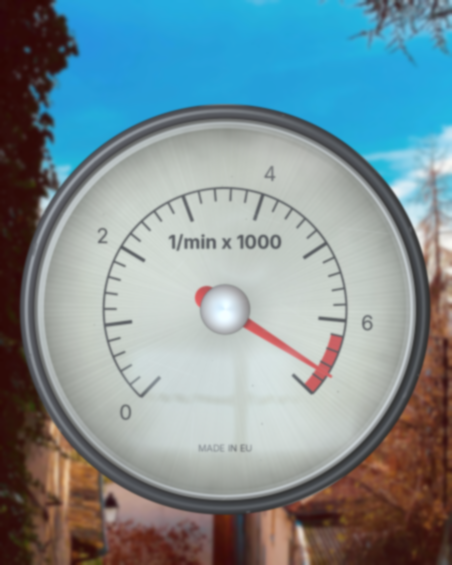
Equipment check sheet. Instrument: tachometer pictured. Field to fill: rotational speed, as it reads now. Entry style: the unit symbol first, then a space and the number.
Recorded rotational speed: rpm 6700
